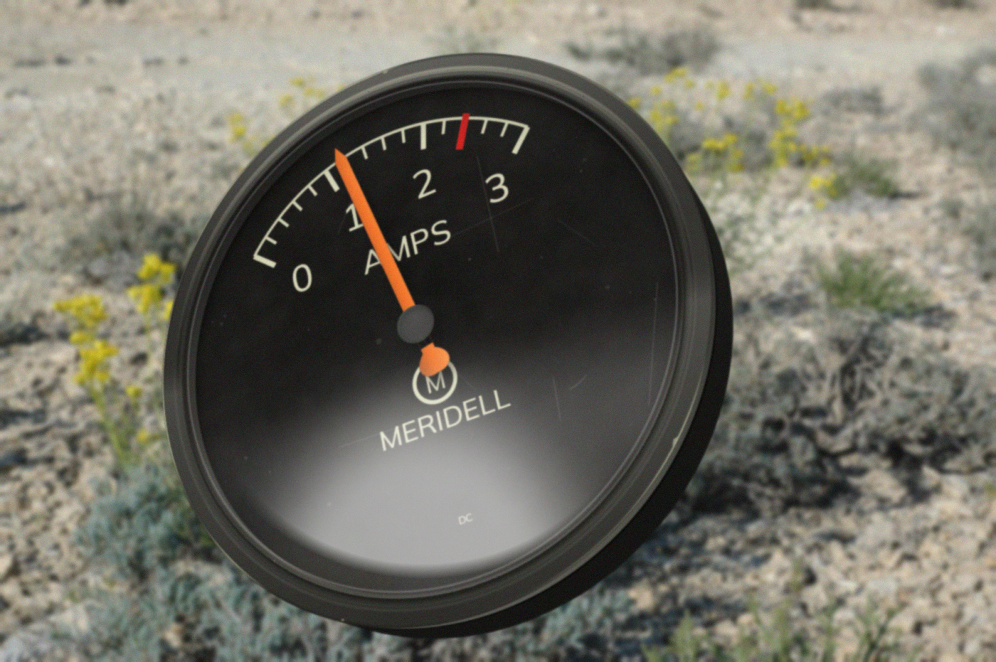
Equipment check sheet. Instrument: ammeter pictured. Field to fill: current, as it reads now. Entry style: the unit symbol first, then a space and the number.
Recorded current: A 1.2
